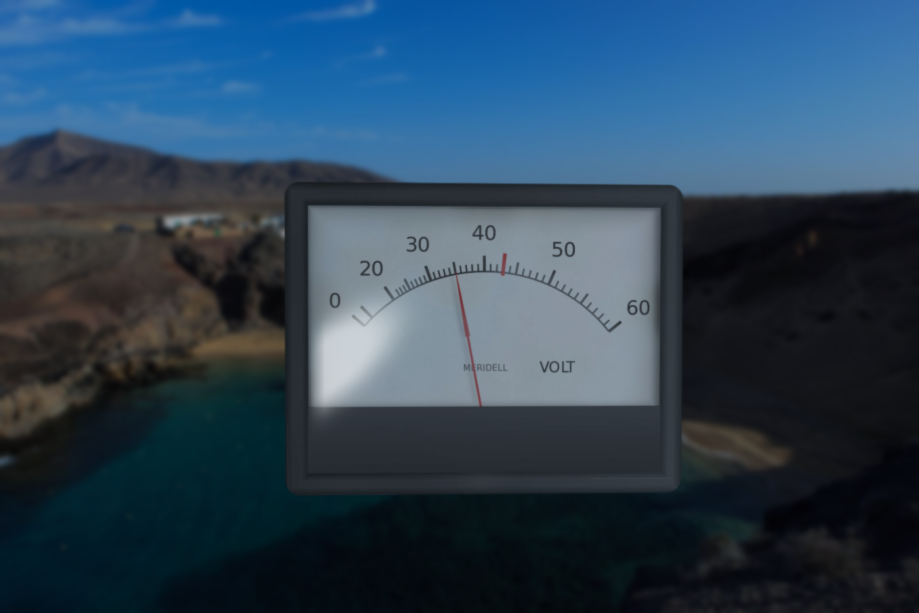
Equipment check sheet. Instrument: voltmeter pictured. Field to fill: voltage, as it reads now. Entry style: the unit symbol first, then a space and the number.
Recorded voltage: V 35
